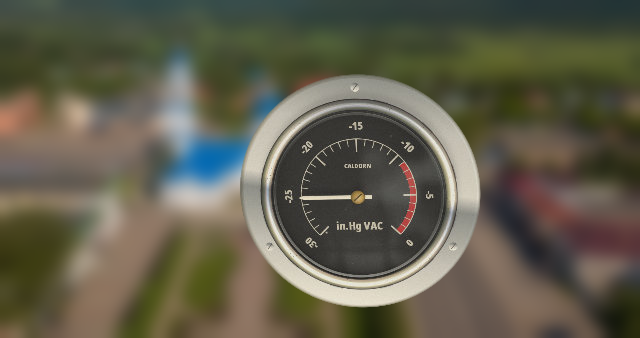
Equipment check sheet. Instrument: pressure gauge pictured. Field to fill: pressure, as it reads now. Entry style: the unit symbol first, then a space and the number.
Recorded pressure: inHg -25
